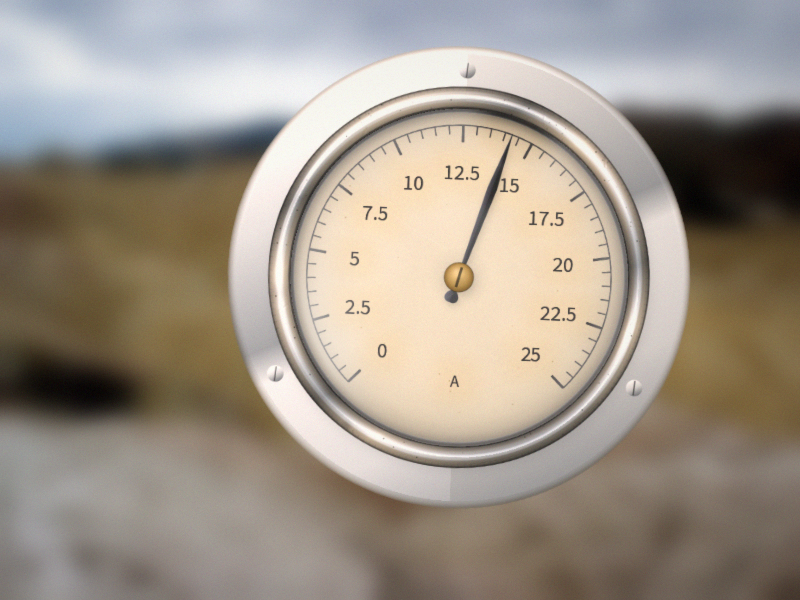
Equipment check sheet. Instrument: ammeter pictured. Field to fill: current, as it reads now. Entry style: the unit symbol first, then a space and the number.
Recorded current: A 14.25
